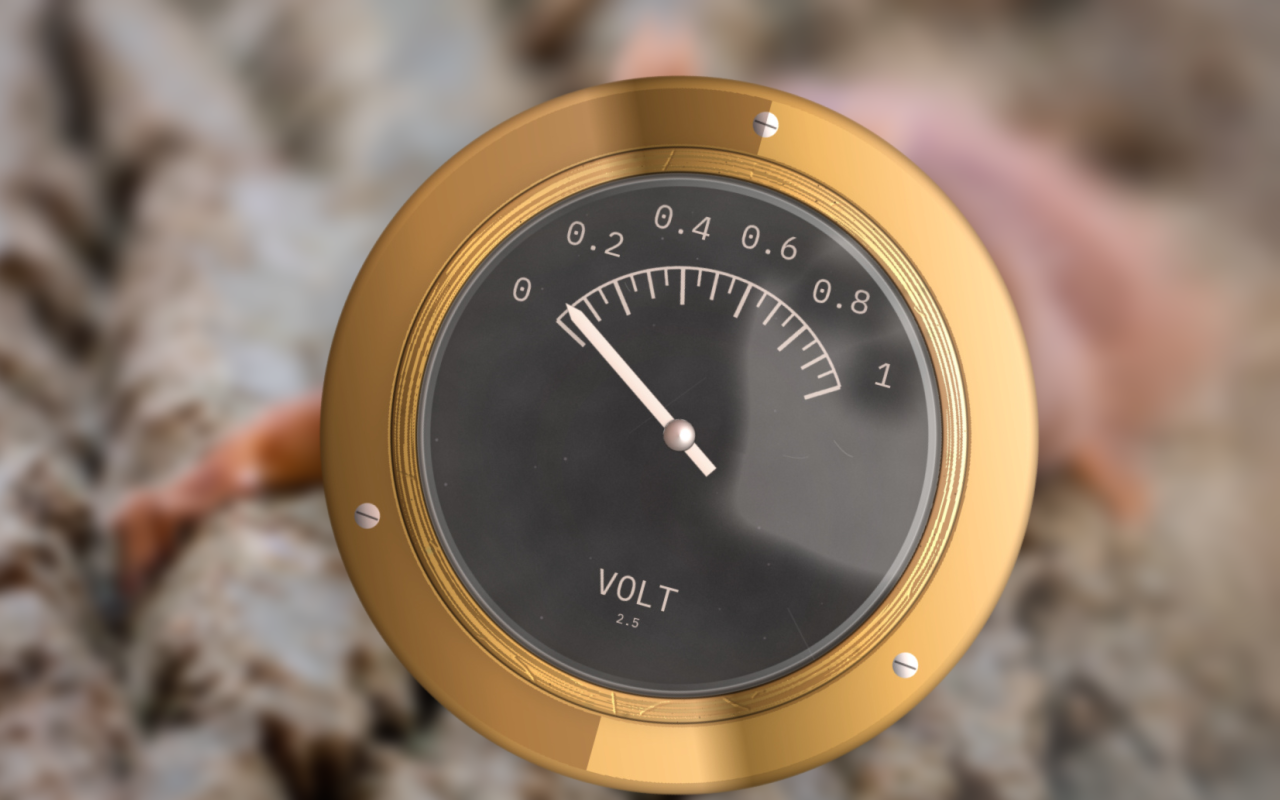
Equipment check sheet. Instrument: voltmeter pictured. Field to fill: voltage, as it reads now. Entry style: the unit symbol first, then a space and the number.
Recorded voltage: V 0.05
